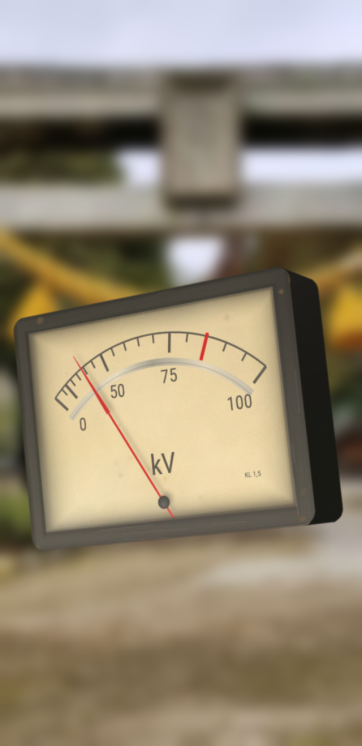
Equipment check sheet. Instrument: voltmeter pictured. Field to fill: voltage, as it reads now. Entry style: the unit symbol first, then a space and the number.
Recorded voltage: kV 40
